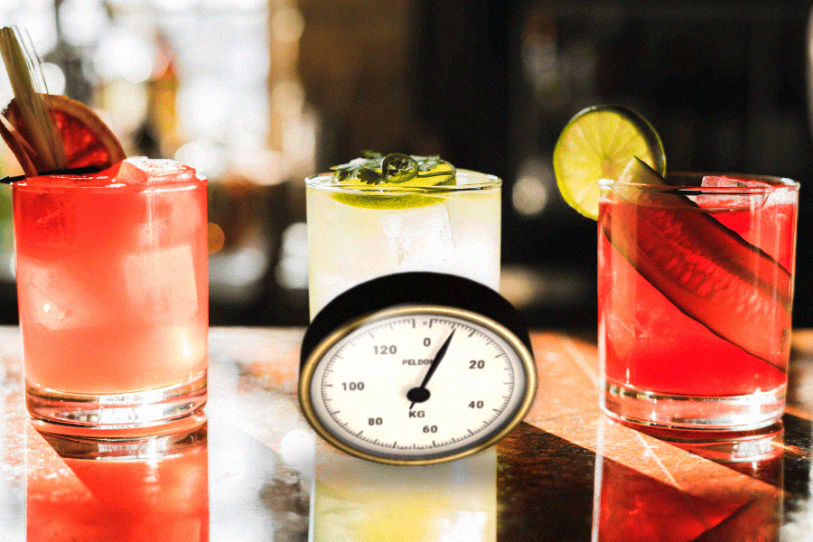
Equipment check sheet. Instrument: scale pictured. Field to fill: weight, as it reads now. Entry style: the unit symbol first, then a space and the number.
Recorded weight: kg 5
